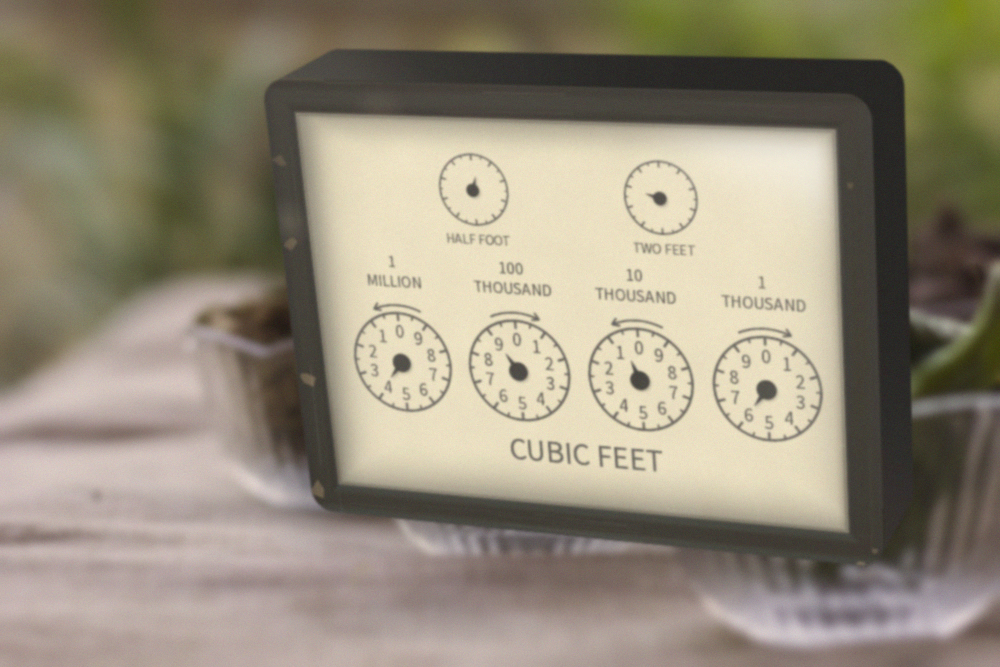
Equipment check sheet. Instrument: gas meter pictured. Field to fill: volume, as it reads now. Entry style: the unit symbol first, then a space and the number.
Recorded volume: ft³ 390600
